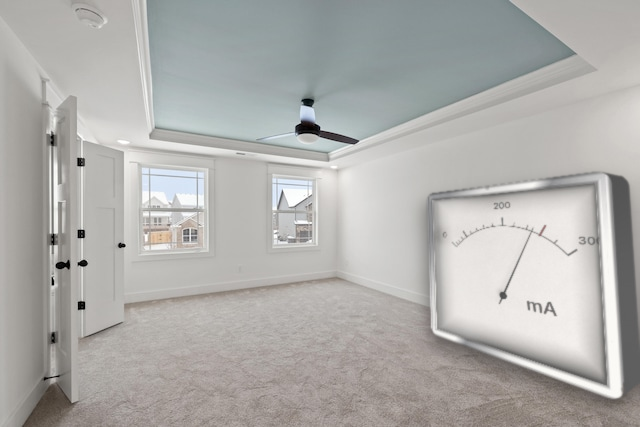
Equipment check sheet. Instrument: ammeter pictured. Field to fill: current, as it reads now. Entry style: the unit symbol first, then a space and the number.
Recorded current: mA 250
